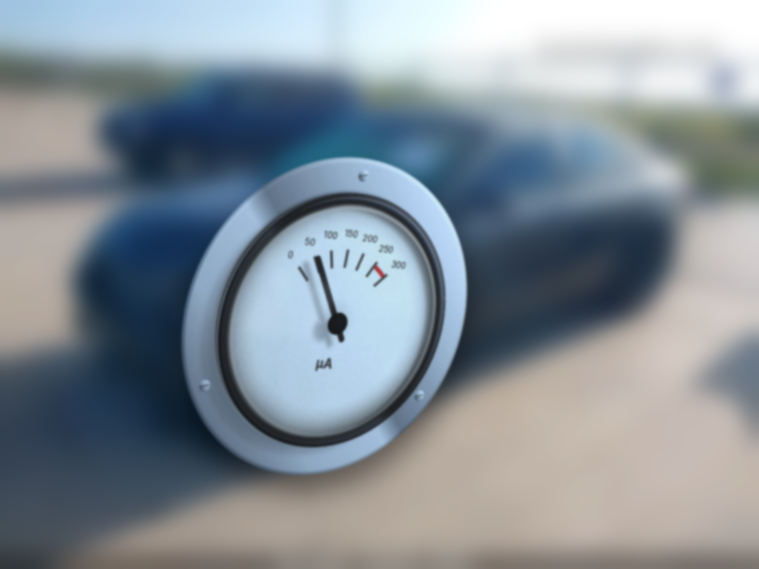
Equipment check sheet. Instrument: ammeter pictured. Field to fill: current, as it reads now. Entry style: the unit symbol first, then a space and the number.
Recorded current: µA 50
